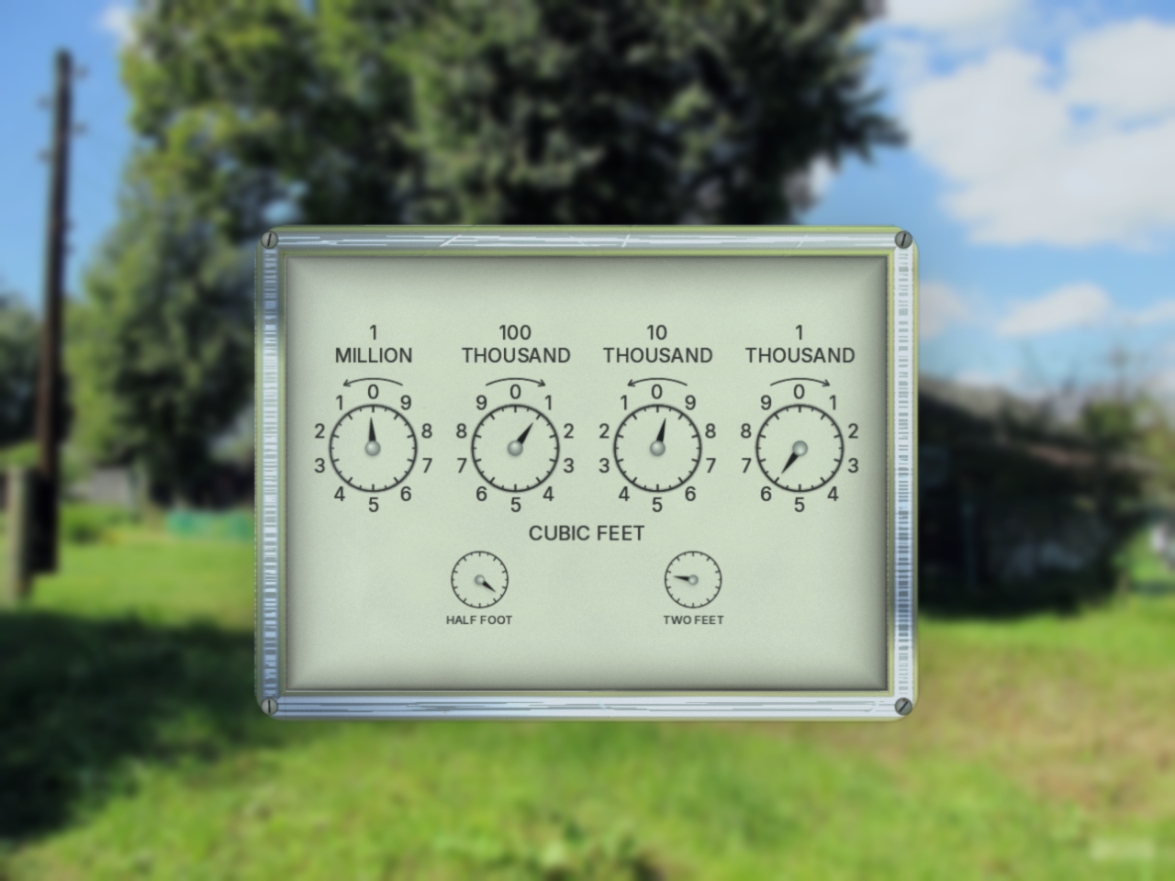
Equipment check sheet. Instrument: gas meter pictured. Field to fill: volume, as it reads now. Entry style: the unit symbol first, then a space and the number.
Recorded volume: ft³ 9600
